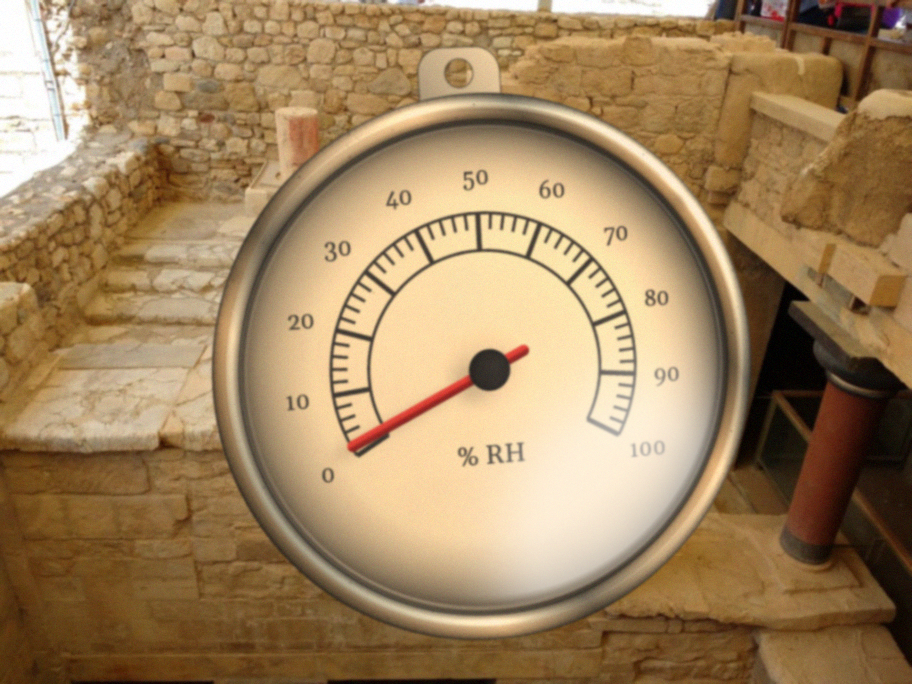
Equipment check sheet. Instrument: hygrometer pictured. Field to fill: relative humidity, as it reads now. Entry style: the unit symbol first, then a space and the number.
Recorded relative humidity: % 2
